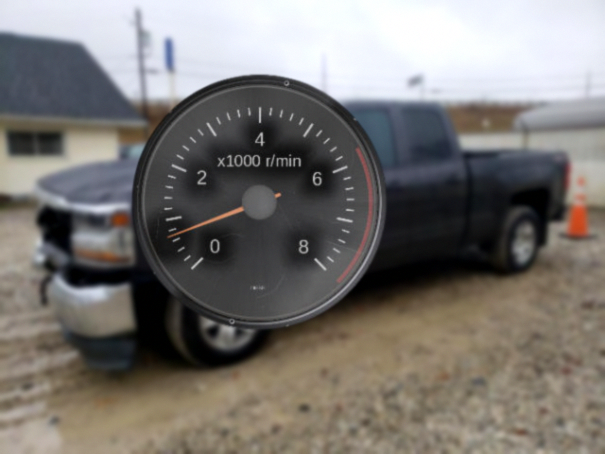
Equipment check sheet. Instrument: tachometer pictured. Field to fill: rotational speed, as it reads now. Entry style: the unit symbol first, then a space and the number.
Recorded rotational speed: rpm 700
